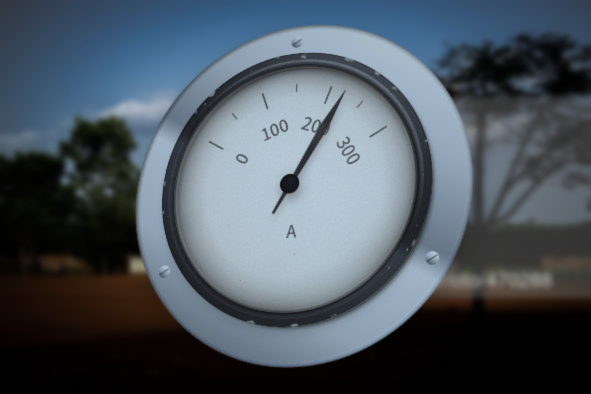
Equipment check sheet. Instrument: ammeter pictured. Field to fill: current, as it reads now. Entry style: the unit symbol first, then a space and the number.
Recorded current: A 225
